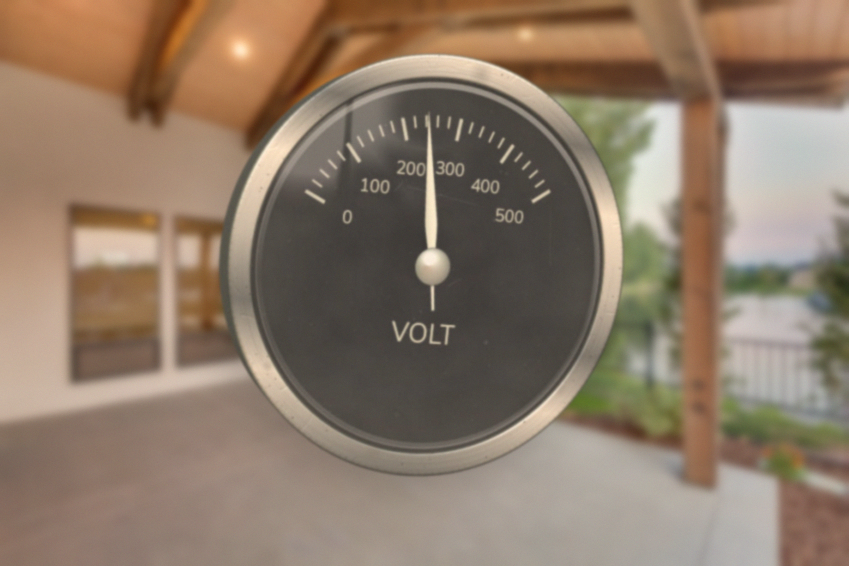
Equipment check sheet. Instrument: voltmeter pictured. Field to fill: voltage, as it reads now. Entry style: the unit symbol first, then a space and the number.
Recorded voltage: V 240
